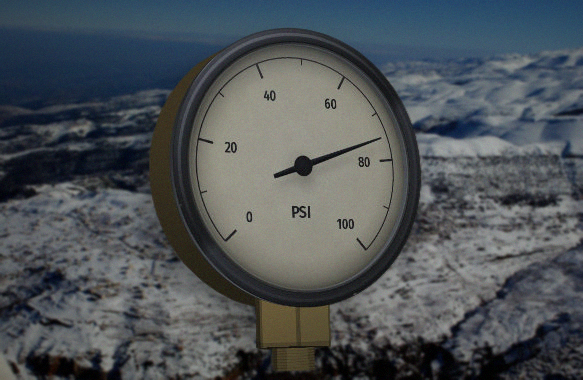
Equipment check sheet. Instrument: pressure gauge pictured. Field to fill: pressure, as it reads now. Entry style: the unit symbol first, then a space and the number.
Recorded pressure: psi 75
